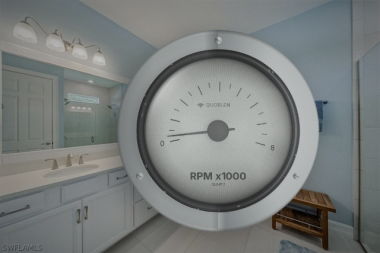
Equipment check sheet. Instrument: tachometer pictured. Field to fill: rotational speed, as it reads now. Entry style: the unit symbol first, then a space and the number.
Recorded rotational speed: rpm 250
